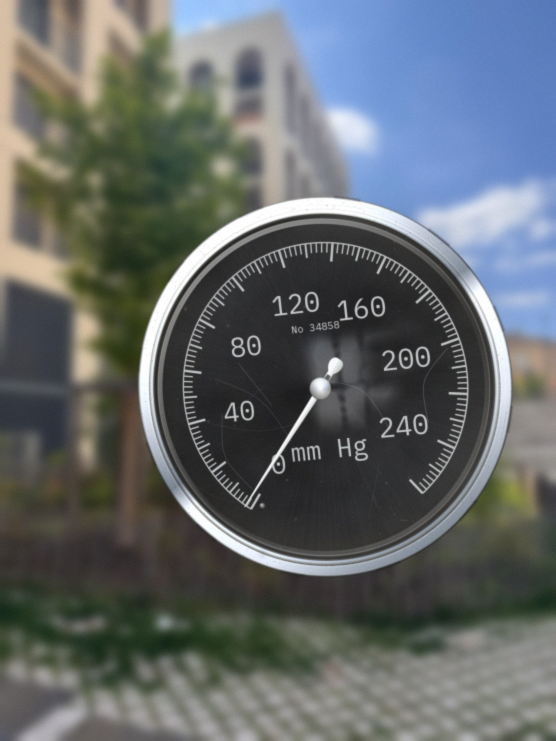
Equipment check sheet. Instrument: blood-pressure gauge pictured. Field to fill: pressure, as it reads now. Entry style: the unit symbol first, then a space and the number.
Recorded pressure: mmHg 2
